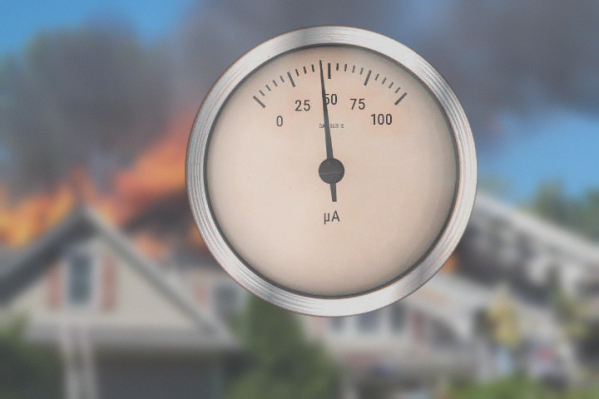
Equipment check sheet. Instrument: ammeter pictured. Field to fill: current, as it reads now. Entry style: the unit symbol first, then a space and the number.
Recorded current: µA 45
